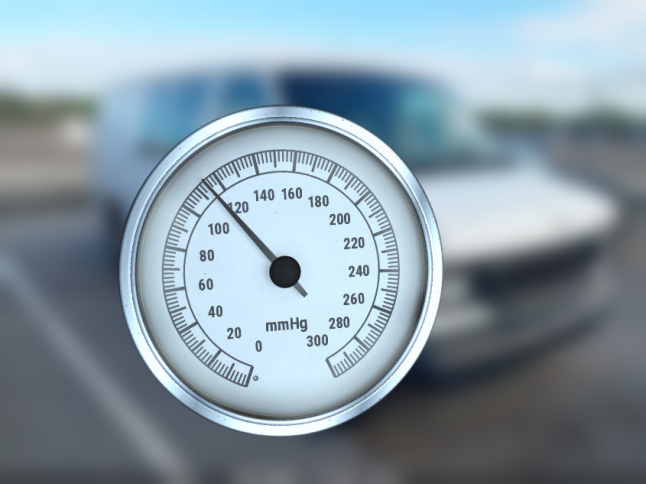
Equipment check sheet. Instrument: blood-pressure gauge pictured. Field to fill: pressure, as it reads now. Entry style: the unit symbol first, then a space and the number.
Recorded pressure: mmHg 114
